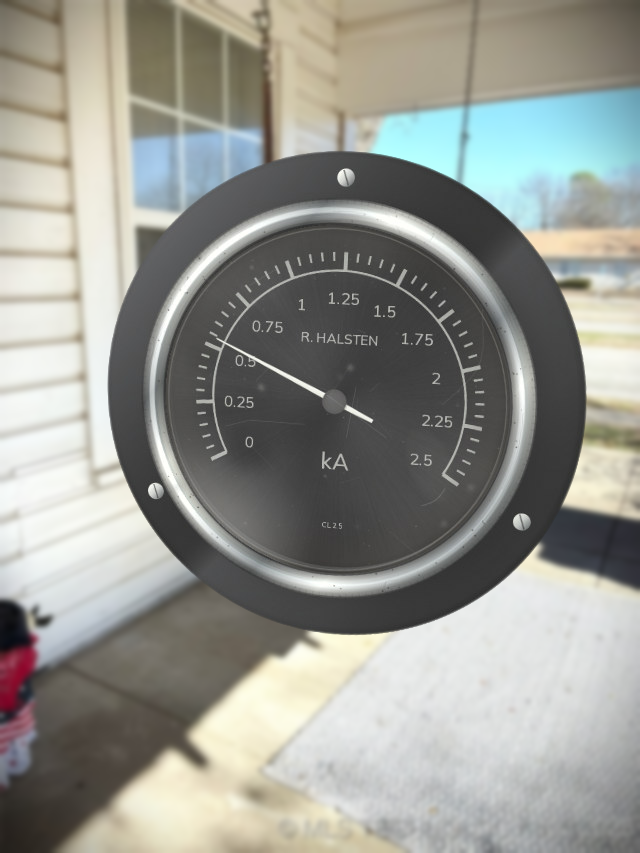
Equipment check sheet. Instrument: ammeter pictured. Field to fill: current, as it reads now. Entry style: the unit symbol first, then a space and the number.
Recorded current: kA 0.55
